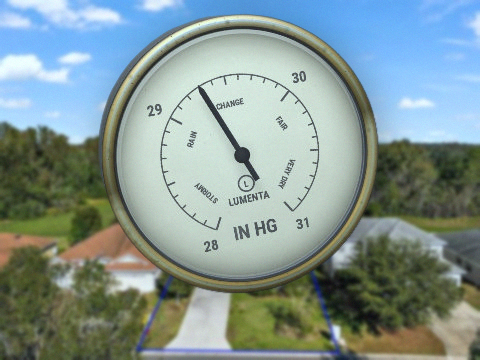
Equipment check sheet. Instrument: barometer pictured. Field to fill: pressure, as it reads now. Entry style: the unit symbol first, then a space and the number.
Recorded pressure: inHg 29.3
